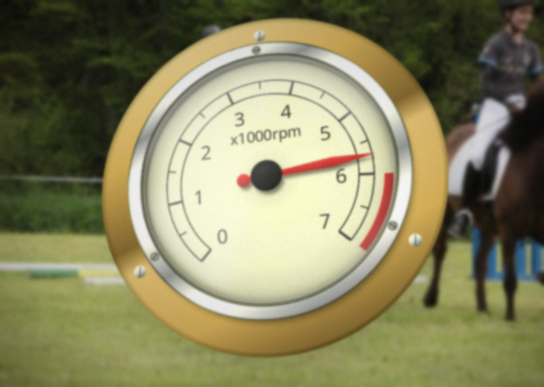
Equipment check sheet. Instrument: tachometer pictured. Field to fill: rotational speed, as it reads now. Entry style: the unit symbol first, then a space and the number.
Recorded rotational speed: rpm 5750
